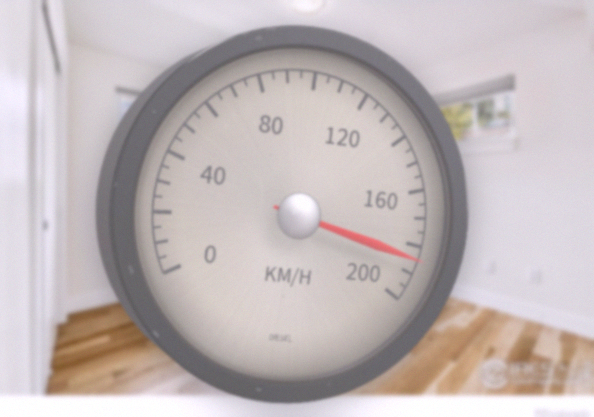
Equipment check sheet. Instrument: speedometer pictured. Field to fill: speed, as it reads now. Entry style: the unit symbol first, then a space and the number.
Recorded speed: km/h 185
